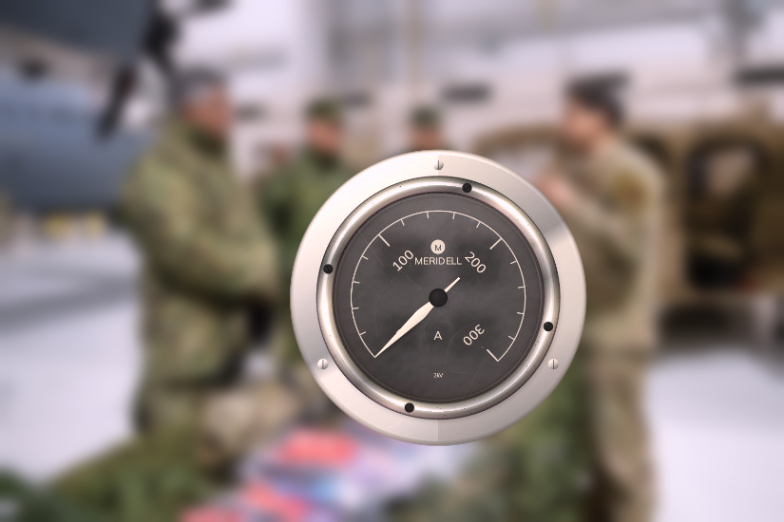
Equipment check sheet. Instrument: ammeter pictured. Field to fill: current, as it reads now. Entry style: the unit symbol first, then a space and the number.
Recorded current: A 0
